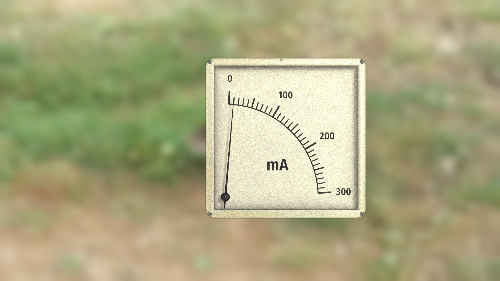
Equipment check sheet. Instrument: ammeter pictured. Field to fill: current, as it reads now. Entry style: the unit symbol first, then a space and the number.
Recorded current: mA 10
